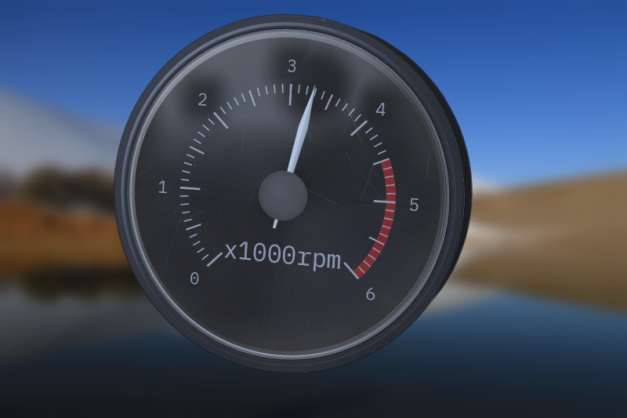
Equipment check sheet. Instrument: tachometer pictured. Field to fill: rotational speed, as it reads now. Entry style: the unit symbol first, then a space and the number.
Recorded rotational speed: rpm 3300
